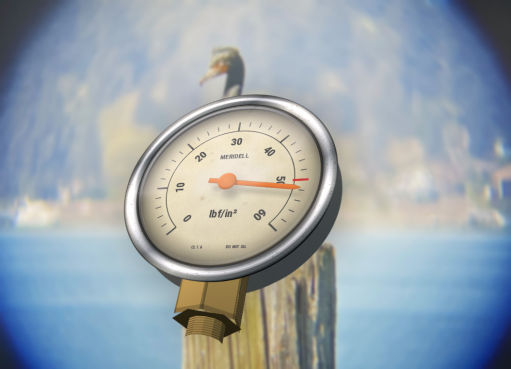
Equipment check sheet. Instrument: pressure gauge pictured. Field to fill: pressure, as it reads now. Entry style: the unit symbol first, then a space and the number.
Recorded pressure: psi 52
